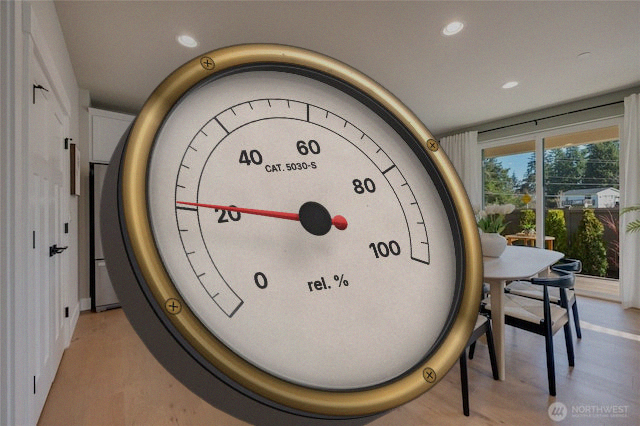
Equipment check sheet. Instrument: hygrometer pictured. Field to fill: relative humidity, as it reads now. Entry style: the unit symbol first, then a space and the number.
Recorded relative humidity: % 20
